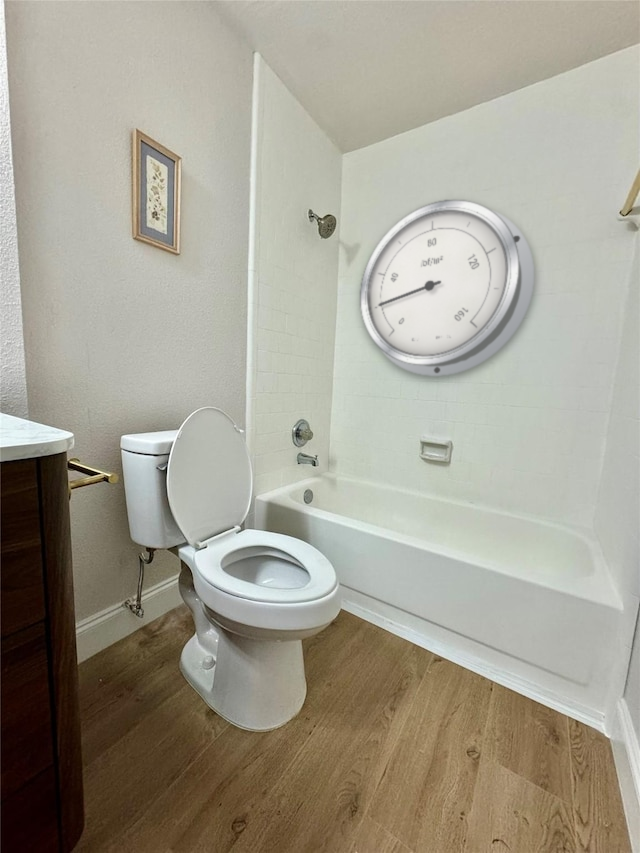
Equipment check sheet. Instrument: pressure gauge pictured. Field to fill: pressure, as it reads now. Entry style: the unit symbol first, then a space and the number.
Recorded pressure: psi 20
